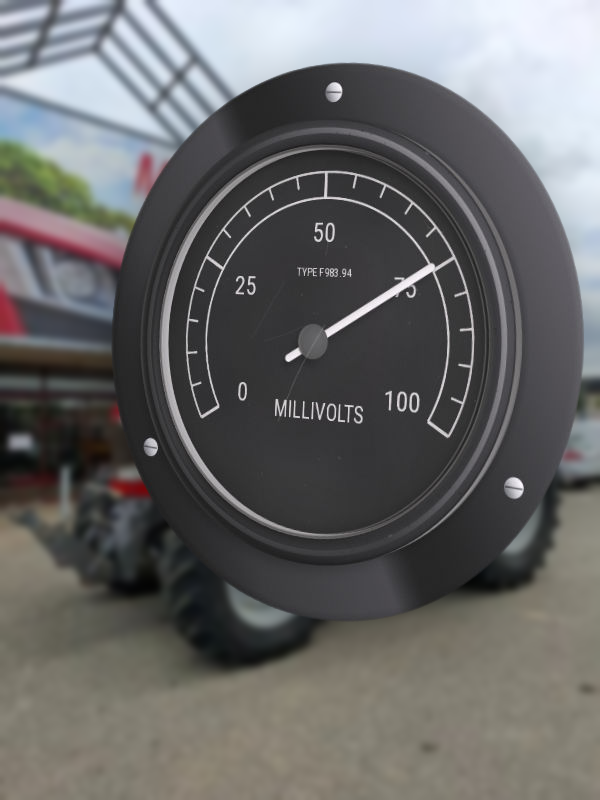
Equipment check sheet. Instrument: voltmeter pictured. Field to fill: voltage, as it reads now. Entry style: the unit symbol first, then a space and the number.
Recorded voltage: mV 75
